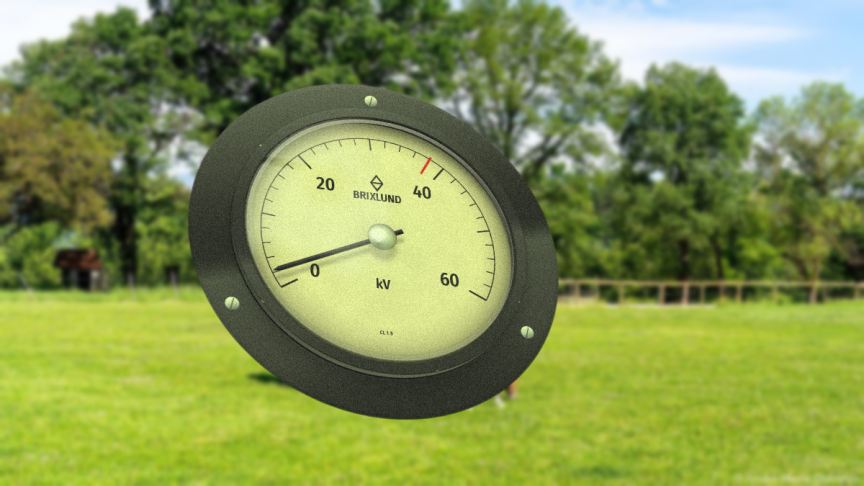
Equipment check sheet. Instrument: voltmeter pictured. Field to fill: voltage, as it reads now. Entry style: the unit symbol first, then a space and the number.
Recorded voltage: kV 2
